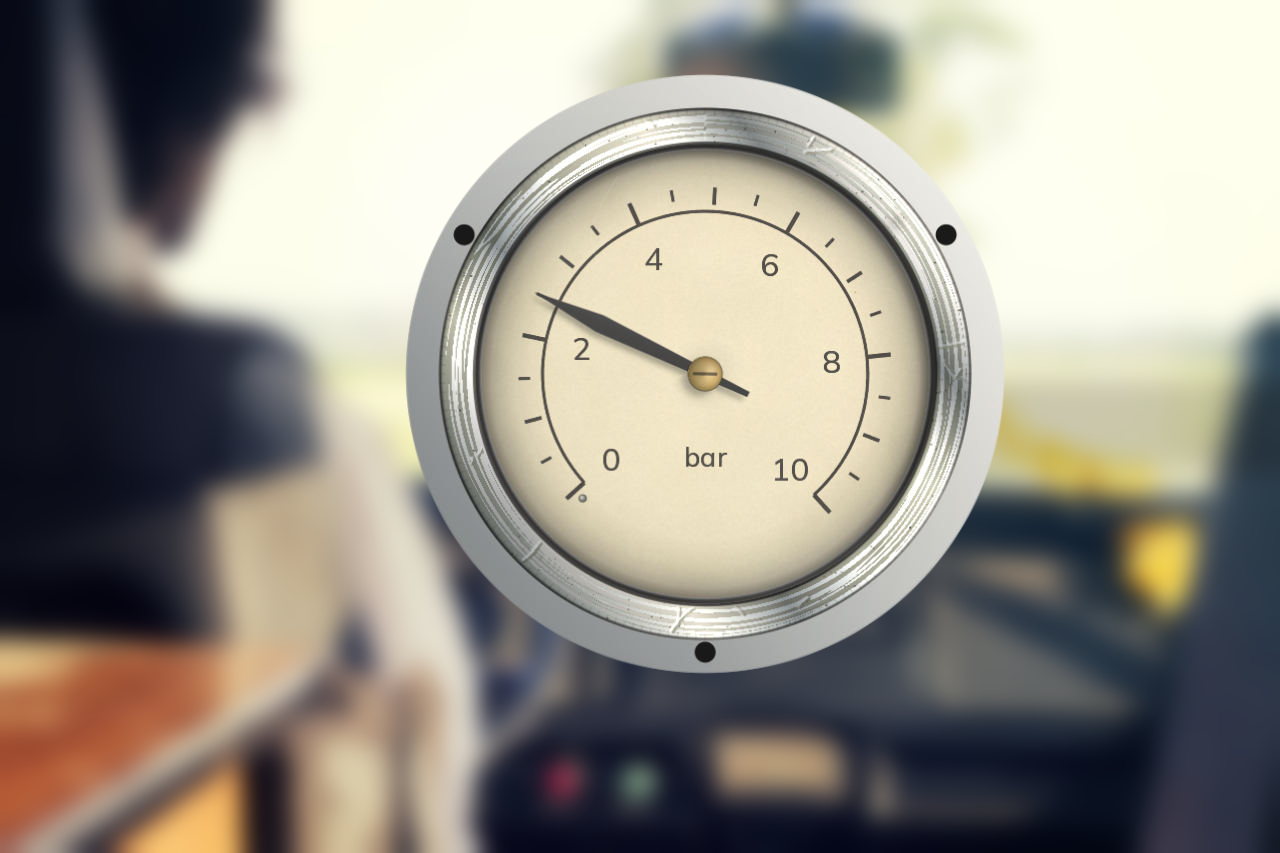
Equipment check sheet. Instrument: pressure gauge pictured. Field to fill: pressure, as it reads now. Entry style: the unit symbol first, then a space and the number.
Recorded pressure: bar 2.5
